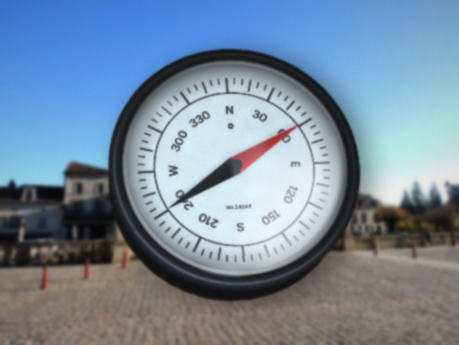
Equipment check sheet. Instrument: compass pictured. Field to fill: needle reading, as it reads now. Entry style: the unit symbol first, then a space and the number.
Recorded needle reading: ° 60
